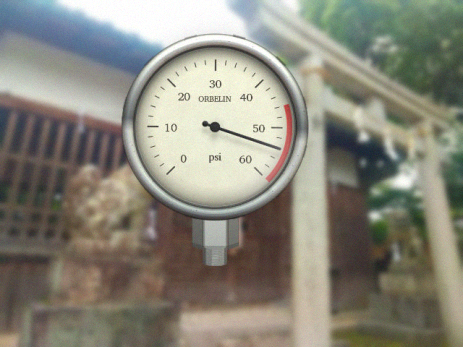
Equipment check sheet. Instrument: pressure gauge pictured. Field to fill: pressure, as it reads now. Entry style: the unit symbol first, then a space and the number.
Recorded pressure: psi 54
